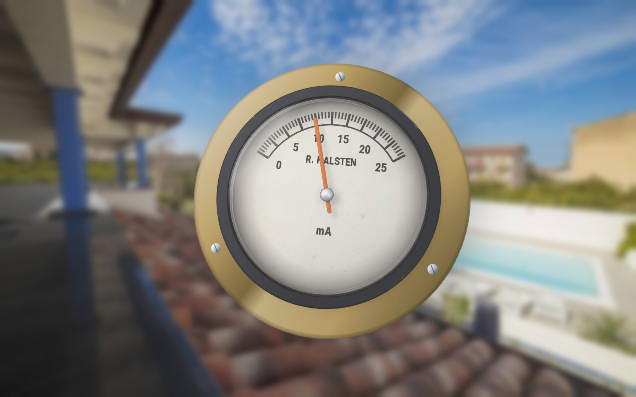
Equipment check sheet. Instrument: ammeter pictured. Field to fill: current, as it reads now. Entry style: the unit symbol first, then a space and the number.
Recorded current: mA 10
